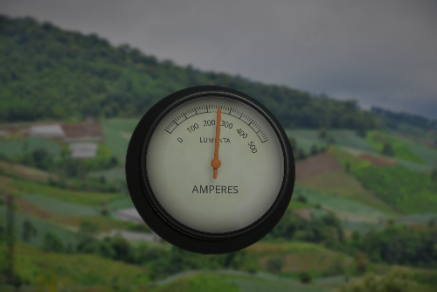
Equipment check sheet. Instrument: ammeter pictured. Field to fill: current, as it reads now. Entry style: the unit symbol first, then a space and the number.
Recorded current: A 250
